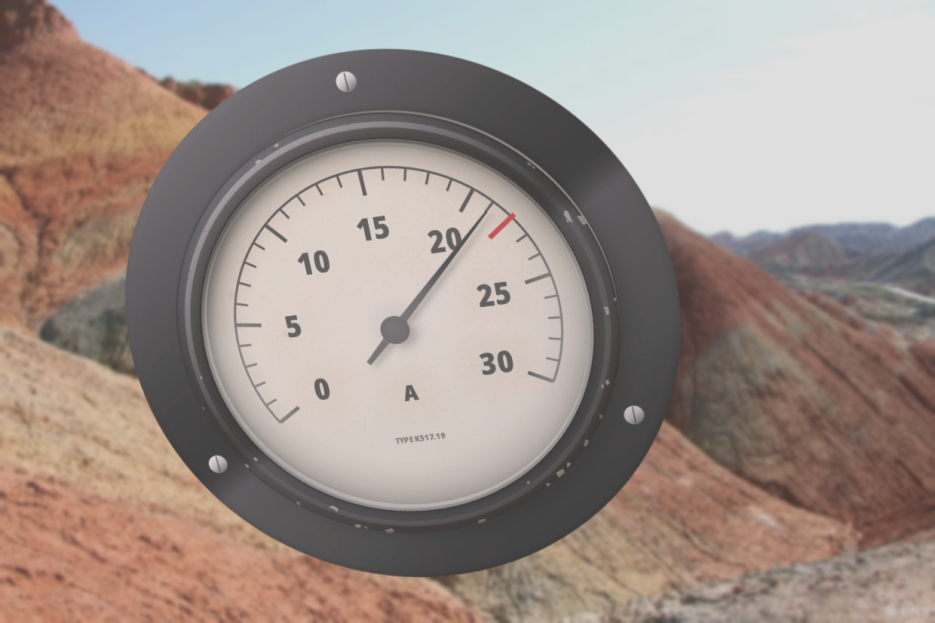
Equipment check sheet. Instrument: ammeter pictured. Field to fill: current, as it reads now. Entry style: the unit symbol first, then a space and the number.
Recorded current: A 21
